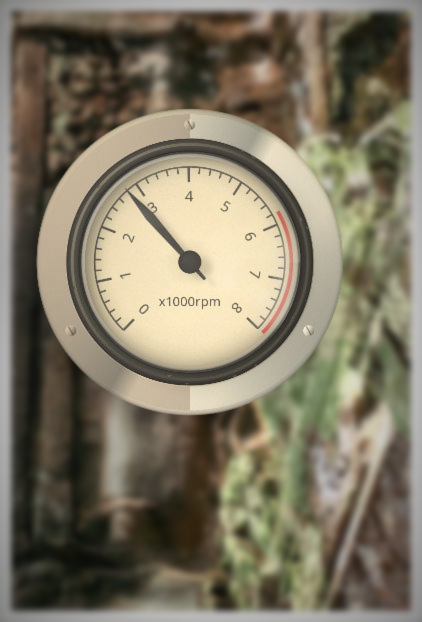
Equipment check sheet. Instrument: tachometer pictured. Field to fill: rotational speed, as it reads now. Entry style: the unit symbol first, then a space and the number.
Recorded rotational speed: rpm 2800
